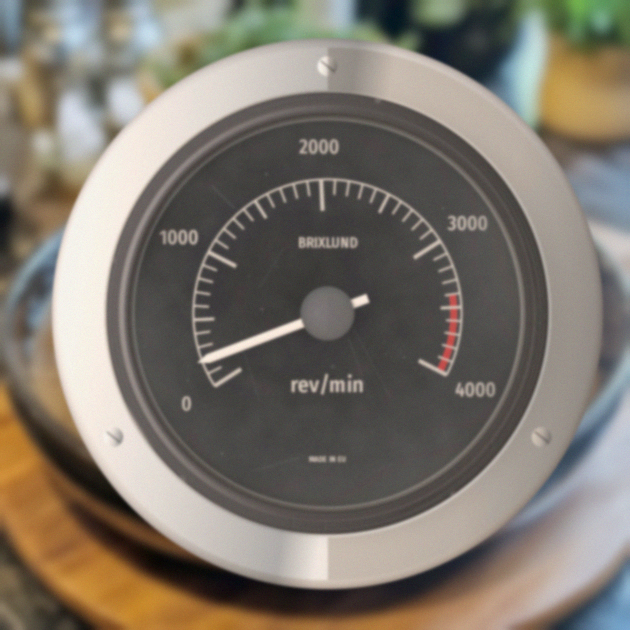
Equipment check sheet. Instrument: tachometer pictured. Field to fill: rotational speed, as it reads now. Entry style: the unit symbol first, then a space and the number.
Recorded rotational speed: rpm 200
